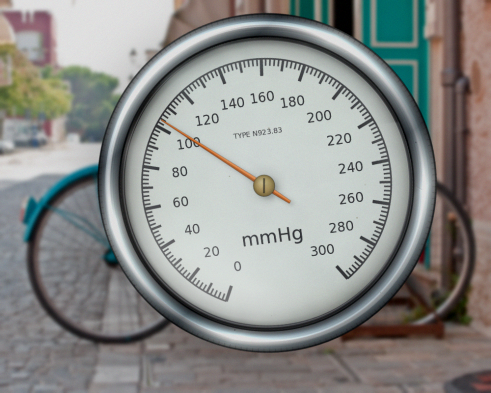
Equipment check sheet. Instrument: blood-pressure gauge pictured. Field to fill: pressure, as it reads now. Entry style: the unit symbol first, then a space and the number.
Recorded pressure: mmHg 104
